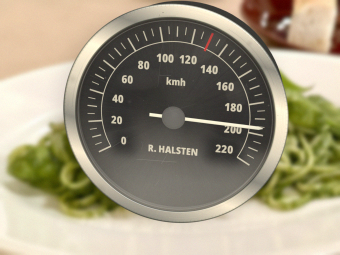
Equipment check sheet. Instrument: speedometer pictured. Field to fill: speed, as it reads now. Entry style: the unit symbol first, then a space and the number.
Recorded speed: km/h 195
